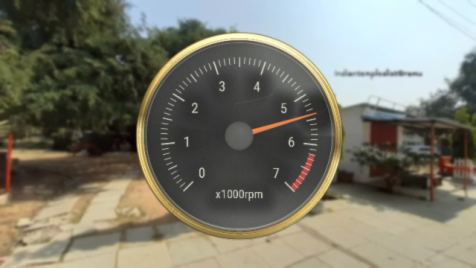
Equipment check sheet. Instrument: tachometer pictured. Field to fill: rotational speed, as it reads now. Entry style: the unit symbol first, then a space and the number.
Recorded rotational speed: rpm 5400
